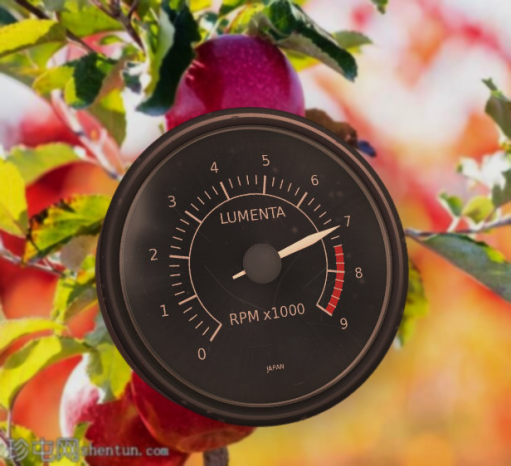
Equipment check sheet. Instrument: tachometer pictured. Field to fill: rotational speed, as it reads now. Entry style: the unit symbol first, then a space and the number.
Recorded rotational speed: rpm 7000
